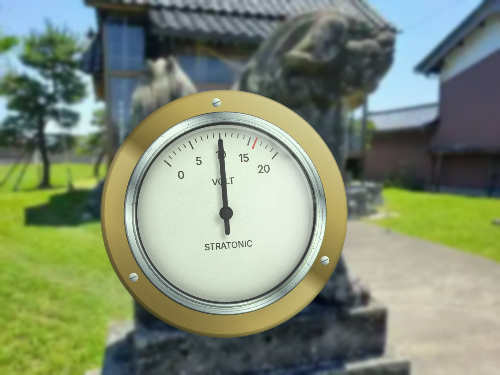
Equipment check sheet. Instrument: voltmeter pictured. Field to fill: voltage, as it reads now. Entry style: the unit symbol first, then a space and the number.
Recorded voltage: V 10
